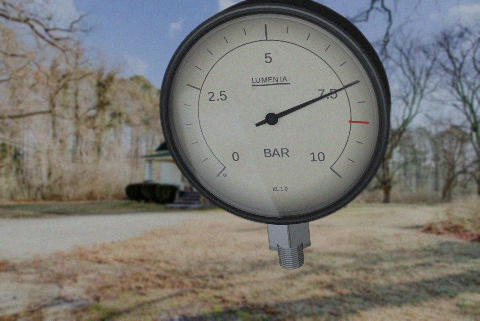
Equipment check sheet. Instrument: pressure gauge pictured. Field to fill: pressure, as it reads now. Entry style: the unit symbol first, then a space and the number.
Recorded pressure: bar 7.5
